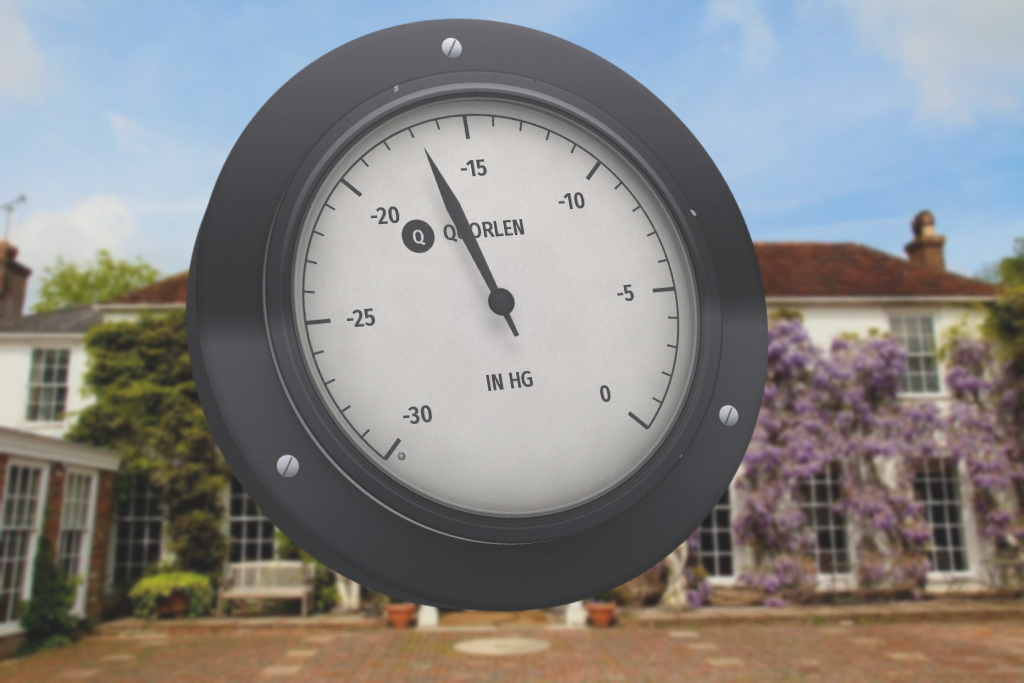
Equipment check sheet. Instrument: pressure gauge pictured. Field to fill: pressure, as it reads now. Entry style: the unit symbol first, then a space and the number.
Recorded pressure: inHg -17
